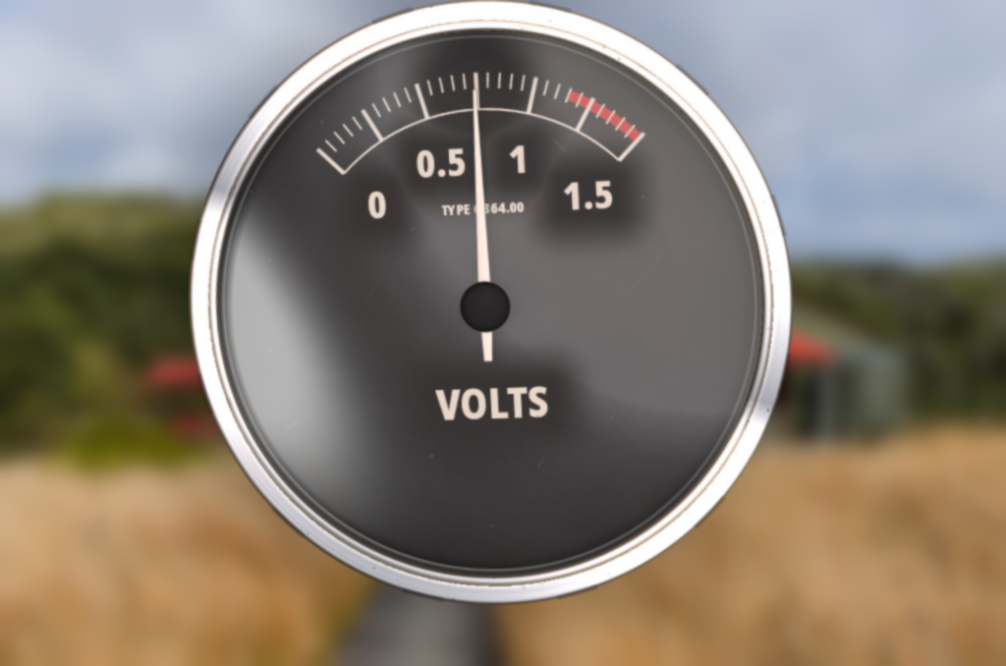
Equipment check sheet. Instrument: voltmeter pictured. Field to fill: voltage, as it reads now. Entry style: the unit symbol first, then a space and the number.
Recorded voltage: V 0.75
